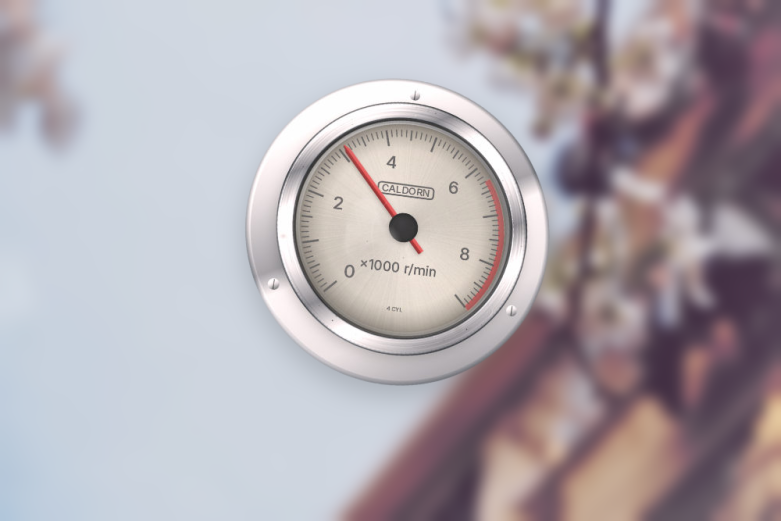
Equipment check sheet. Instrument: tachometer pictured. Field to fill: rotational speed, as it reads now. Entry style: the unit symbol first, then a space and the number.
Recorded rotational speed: rpm 3100
